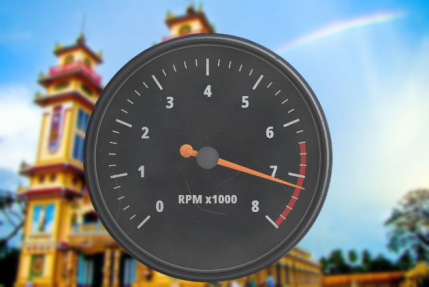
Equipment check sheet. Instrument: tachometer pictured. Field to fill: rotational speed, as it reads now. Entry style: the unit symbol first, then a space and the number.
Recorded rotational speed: rpm 7200
